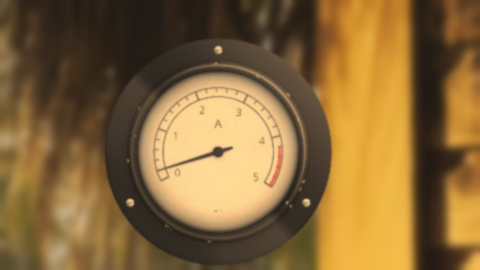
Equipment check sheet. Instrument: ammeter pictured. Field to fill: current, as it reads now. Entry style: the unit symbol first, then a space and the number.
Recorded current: A 0.2
